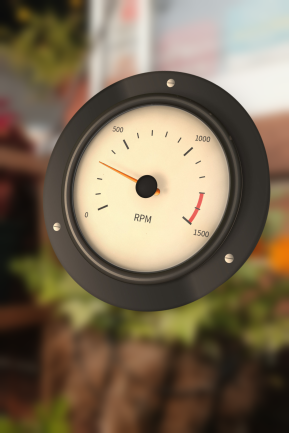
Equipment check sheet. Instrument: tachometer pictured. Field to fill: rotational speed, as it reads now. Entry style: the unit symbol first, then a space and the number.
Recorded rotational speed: rpm 300
